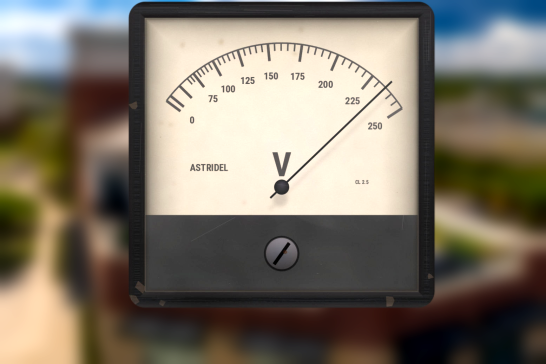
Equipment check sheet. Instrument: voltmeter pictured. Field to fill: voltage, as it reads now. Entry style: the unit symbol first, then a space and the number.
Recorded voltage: V 235
